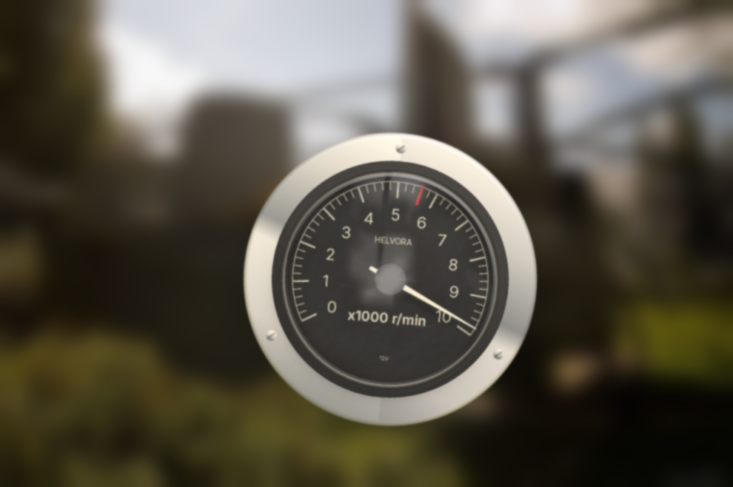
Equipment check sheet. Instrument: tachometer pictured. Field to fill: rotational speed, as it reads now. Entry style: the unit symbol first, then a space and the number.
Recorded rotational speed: rpm 9800
